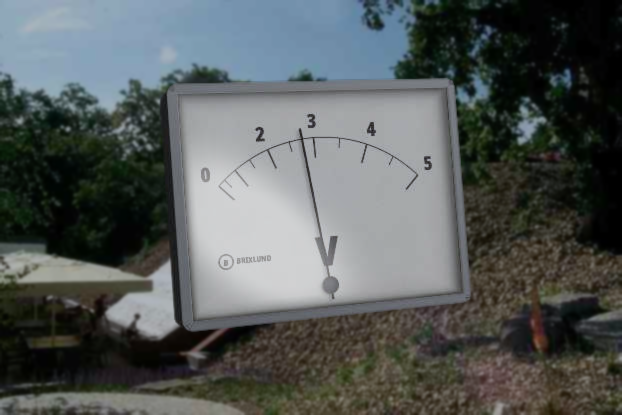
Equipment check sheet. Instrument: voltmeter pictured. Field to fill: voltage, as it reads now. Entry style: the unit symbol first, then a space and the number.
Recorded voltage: V 2.75
